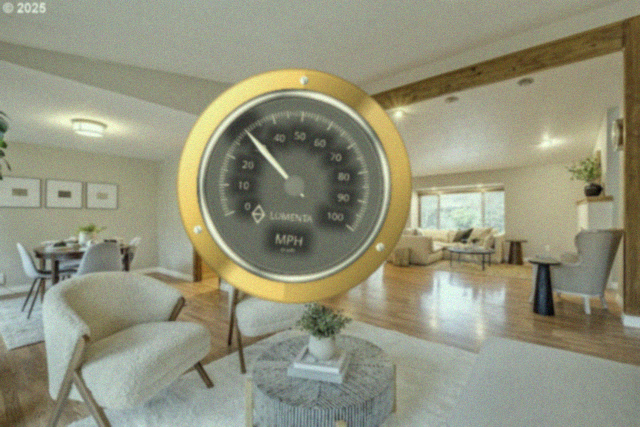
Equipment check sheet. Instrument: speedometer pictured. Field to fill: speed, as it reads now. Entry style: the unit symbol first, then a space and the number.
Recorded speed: mph 30
